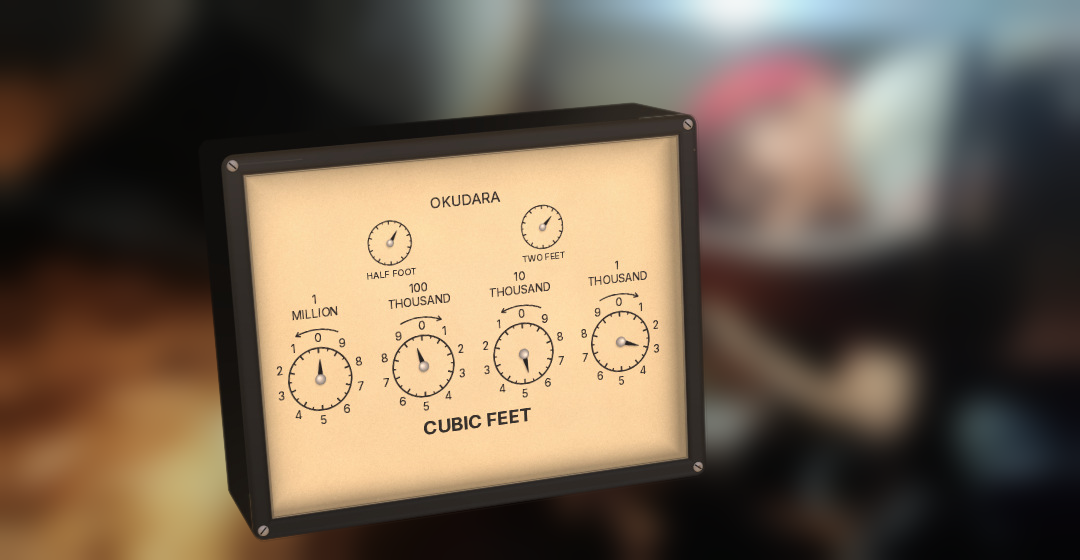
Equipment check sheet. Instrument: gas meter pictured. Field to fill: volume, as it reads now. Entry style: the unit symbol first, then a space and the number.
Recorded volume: ft³ 995300
